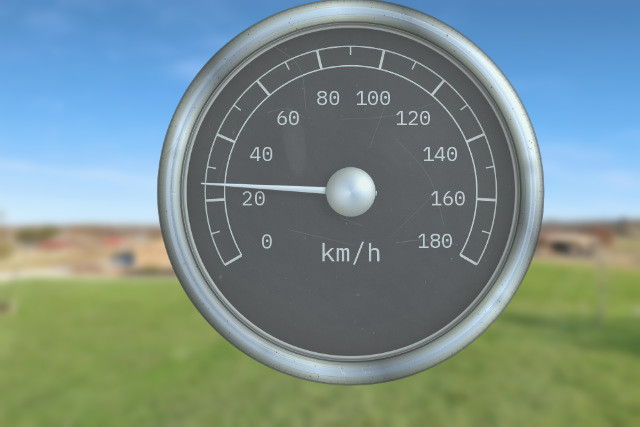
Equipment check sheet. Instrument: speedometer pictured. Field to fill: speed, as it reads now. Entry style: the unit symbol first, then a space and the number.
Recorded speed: km/h 25
